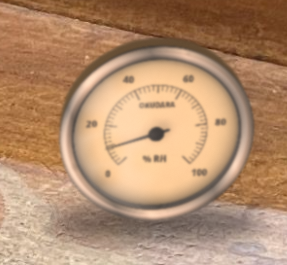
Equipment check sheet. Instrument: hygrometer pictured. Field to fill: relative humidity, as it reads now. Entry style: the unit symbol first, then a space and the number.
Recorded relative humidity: % 10
